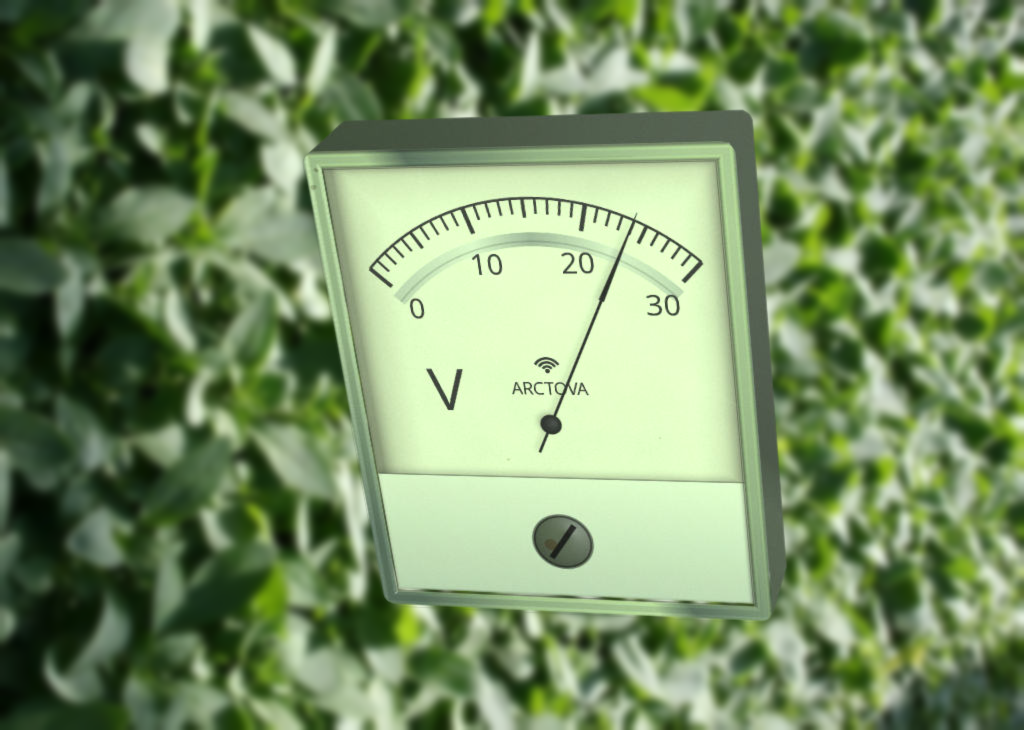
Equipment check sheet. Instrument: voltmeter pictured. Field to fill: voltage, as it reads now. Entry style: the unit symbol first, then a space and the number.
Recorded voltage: V 24
